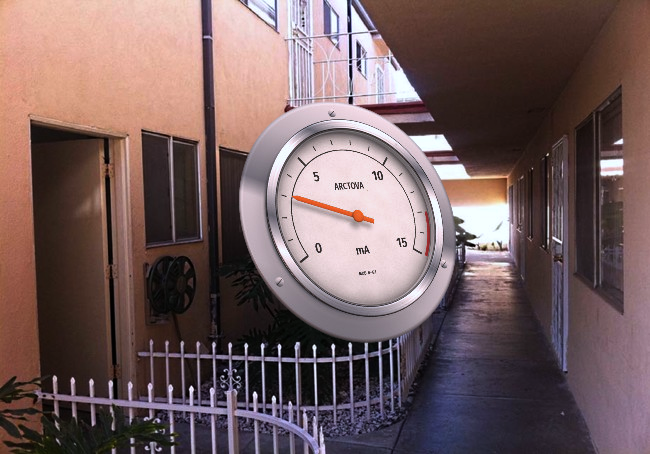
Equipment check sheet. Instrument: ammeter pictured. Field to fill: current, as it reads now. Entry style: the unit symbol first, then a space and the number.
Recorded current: mA 3
